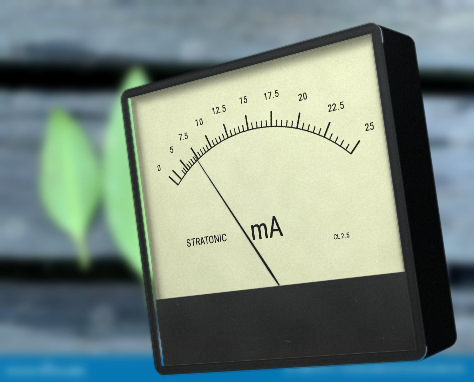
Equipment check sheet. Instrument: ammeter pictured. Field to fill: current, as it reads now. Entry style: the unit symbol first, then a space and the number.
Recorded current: mA 7.5
